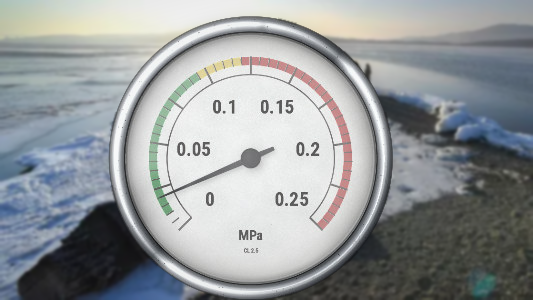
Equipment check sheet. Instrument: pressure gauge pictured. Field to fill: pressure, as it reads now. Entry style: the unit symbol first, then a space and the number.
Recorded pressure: MPa 0.02
